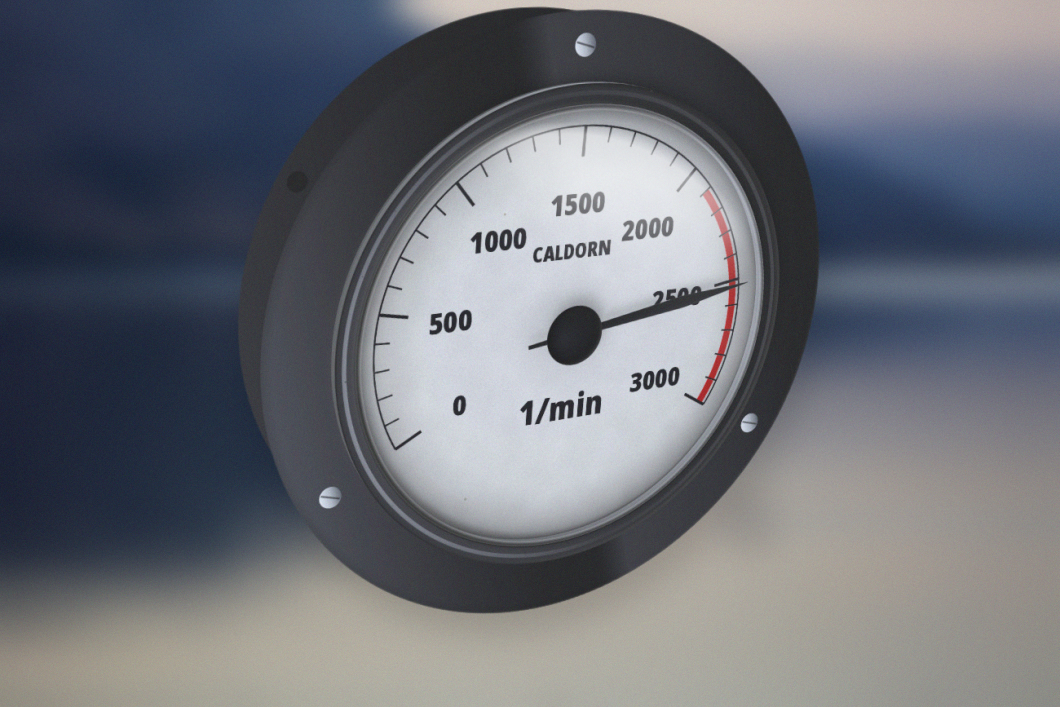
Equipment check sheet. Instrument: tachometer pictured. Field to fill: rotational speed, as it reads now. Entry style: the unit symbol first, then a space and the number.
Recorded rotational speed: rpm 2500
